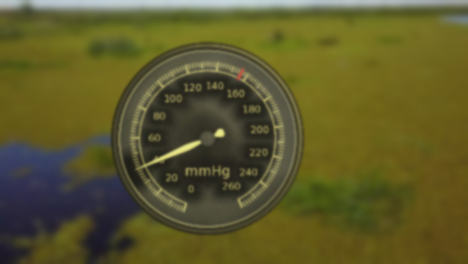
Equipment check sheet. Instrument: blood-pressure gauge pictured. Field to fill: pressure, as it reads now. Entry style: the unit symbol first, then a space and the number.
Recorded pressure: mmHg 40
